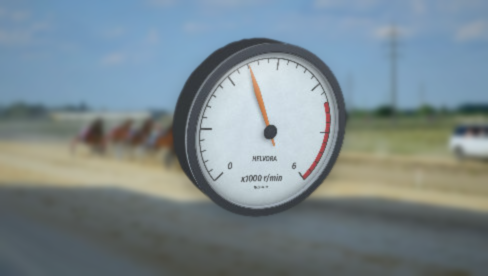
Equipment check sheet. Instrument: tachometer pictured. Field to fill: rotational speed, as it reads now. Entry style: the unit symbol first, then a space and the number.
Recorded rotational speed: rpm 2400
